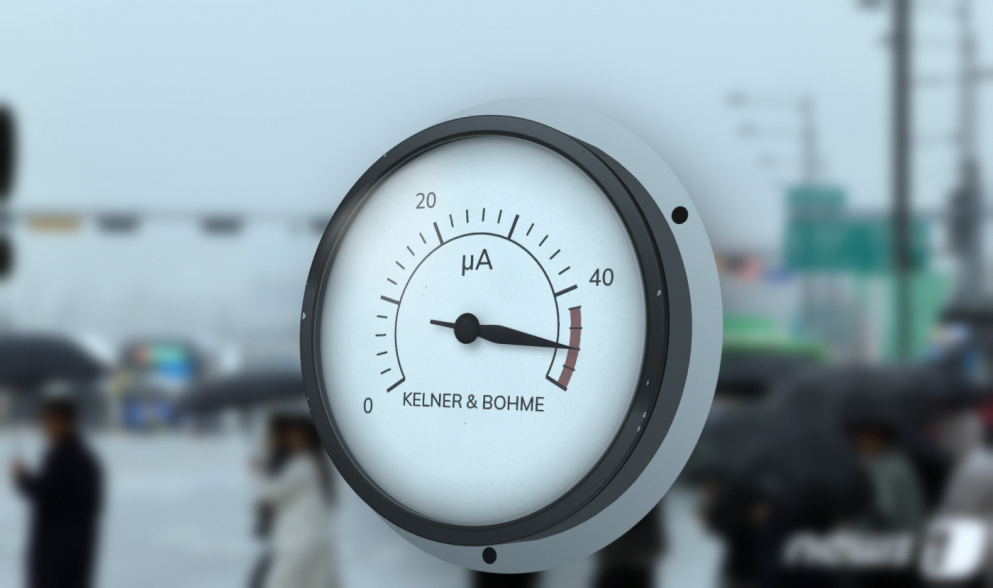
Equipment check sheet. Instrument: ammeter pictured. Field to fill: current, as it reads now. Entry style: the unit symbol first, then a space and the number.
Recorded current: µA 46
